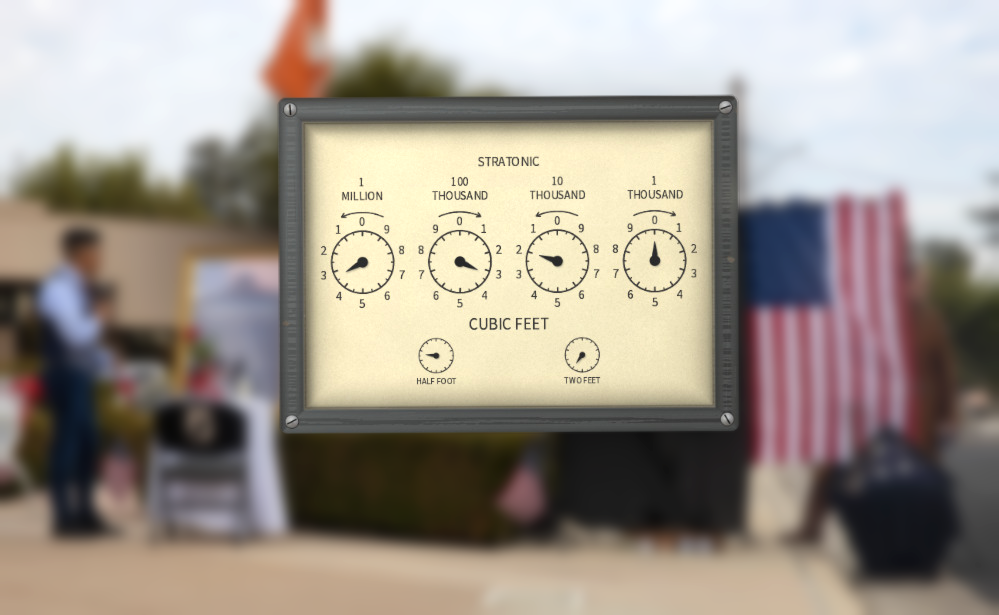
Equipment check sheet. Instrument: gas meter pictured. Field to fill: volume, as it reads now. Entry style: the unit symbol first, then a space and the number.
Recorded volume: ft³ 332000
